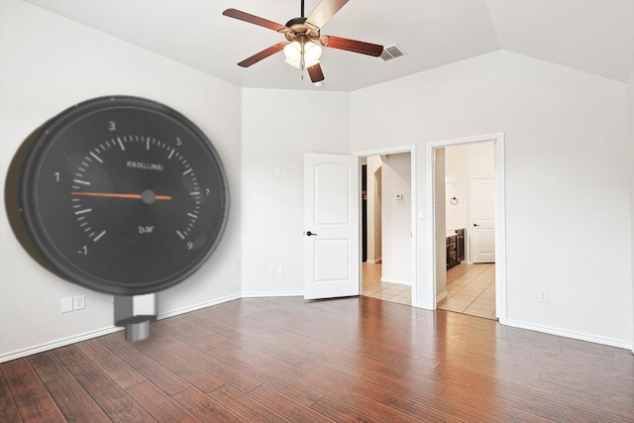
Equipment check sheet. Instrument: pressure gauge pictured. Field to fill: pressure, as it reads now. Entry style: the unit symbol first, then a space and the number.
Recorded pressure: bar 0.6
